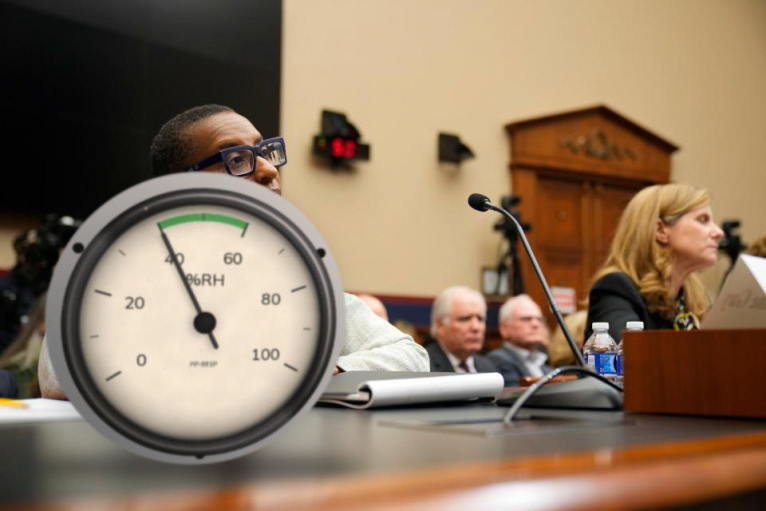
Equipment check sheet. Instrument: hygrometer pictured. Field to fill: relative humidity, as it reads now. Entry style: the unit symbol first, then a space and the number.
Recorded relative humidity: % 40
